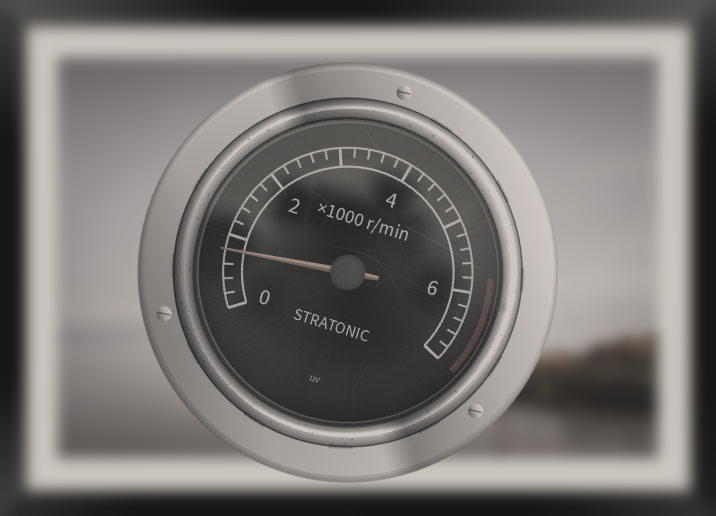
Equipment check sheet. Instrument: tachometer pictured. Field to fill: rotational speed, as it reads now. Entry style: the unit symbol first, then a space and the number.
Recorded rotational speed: rpm 800
